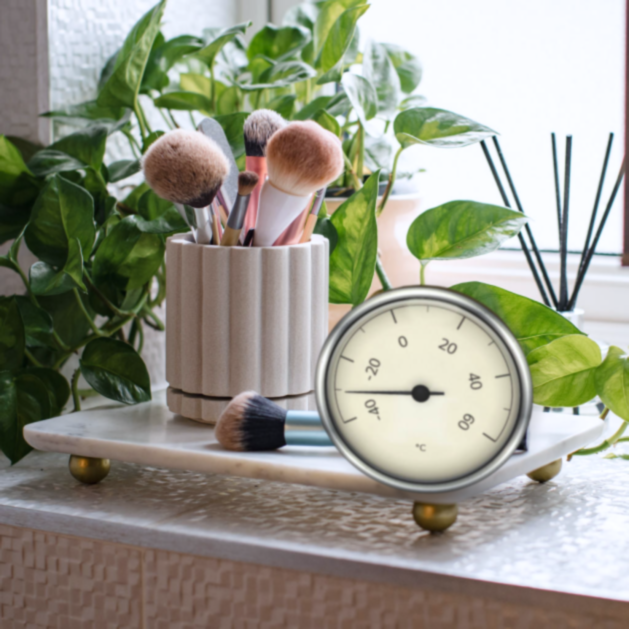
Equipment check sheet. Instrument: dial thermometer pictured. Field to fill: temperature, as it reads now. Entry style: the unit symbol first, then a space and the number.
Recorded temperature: °C -30
